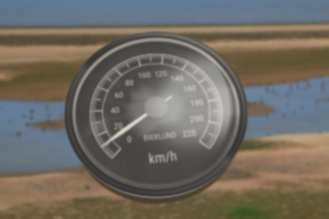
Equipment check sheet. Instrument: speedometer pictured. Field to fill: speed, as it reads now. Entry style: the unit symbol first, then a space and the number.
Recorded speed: km/h 10
